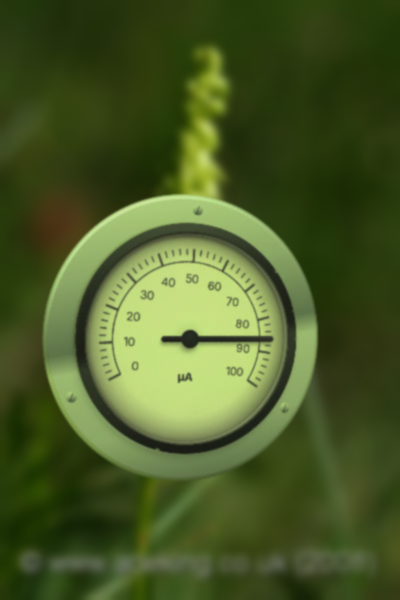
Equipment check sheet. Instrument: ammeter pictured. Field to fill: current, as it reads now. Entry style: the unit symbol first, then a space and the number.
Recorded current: µA 86
